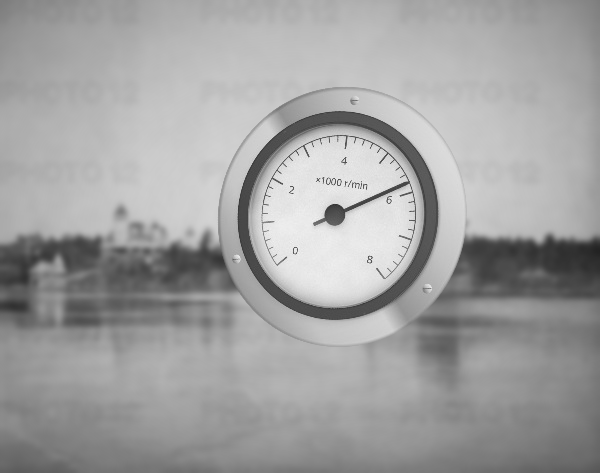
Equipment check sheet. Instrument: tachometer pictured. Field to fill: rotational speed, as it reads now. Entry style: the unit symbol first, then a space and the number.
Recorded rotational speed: rpm 5800
